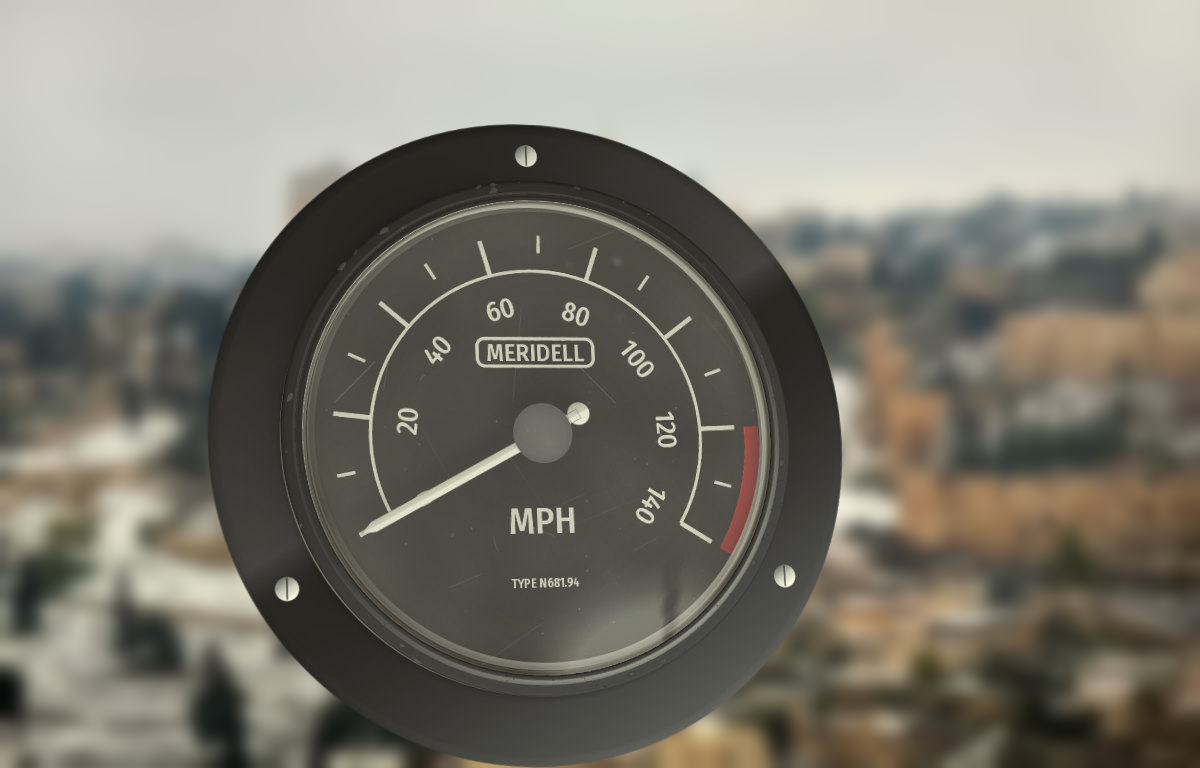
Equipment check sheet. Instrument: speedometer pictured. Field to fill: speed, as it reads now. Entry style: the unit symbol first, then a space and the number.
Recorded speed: mph 0
